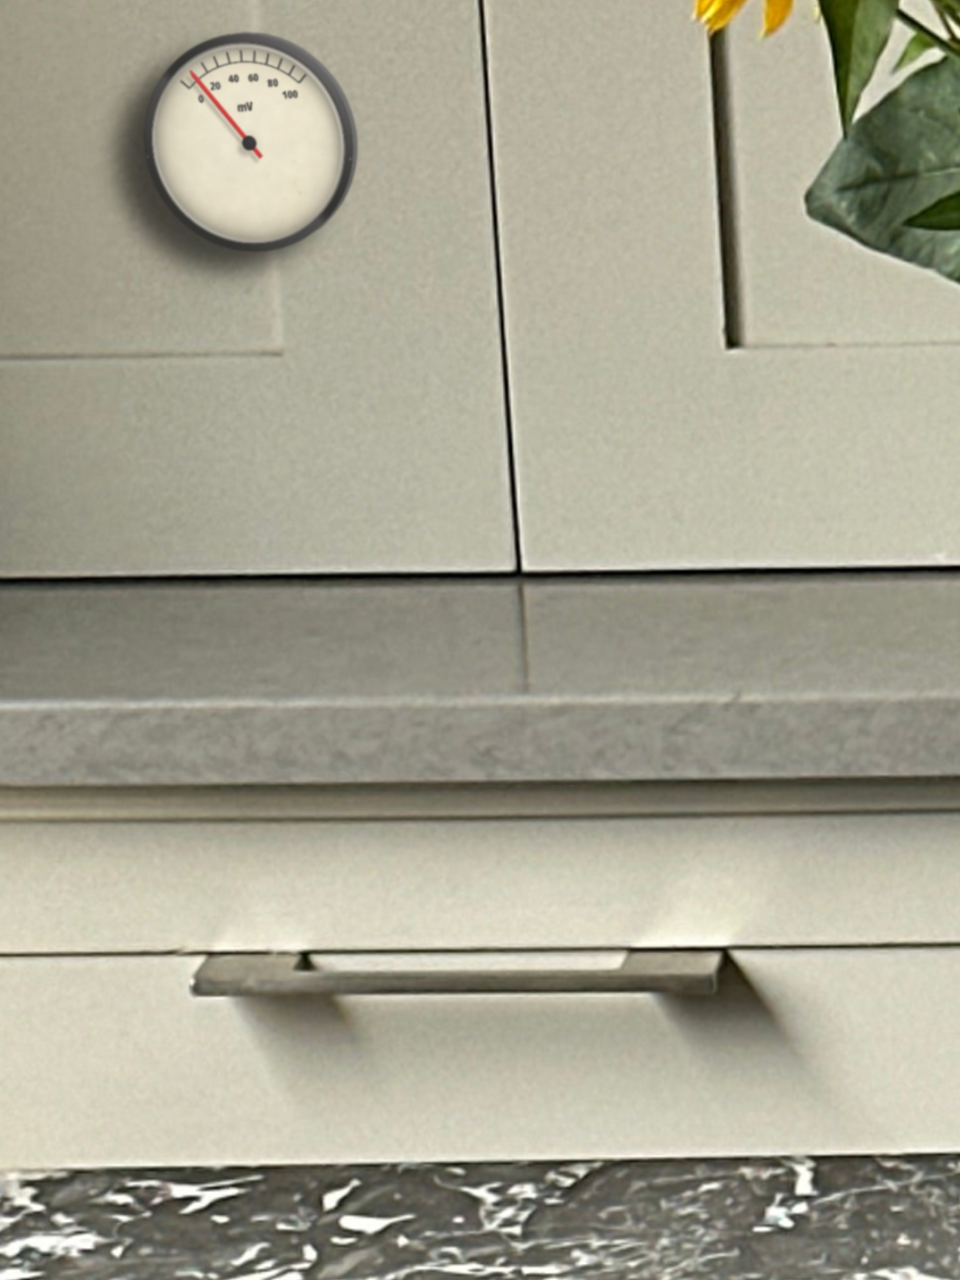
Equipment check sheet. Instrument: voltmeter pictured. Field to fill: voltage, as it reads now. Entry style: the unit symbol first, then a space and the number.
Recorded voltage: mV 10
